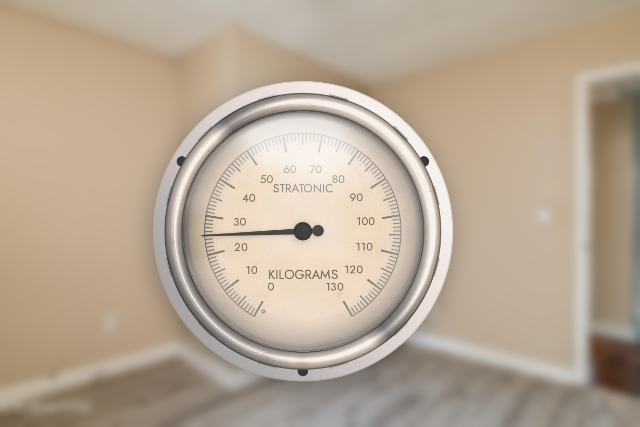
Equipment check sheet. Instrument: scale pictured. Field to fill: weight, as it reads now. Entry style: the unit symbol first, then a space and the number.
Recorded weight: kg 25
